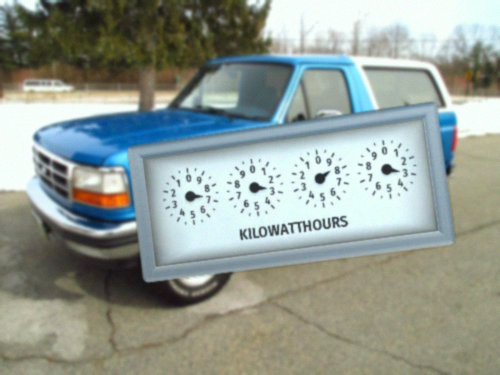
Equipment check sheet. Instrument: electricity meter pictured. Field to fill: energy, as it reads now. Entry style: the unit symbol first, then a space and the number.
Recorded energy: kWh 7283
